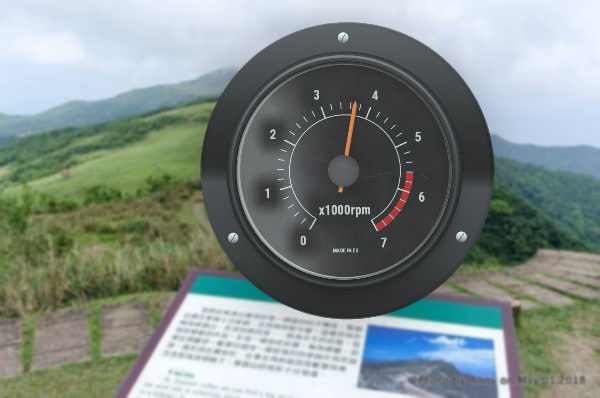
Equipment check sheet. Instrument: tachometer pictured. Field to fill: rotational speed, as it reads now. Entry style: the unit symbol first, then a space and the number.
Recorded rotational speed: rpm 3700
